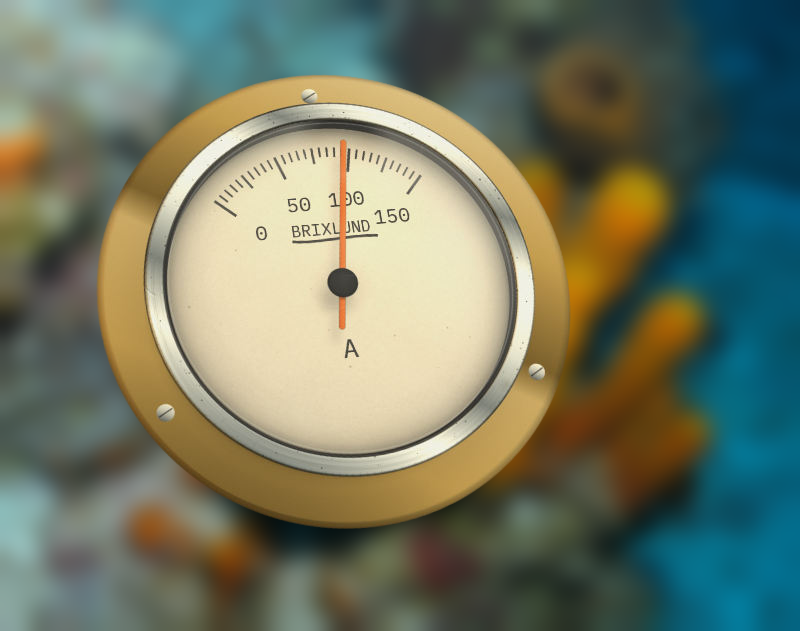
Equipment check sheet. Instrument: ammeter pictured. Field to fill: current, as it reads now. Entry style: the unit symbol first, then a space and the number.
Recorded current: A 95
